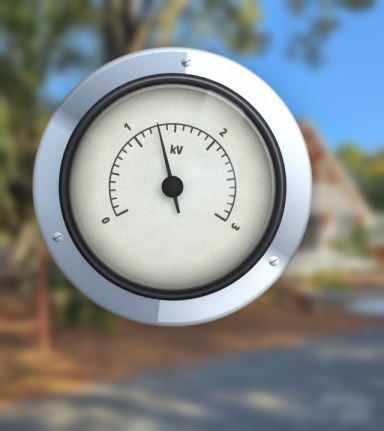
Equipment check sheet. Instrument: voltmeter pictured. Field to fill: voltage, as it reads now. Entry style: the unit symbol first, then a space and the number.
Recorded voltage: kV 1.3
